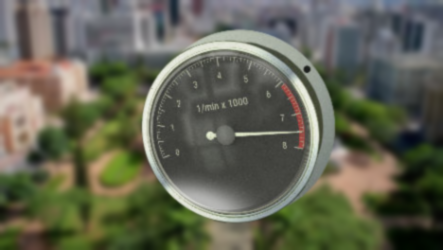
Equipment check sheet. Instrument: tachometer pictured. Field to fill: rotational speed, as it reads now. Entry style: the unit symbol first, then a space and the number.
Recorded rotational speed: rpm 7500
